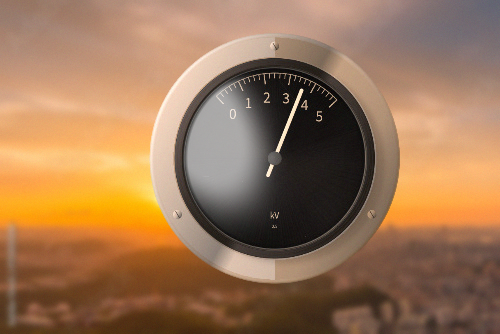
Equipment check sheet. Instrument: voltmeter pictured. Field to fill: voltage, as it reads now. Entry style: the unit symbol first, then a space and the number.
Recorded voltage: kV 3.6
